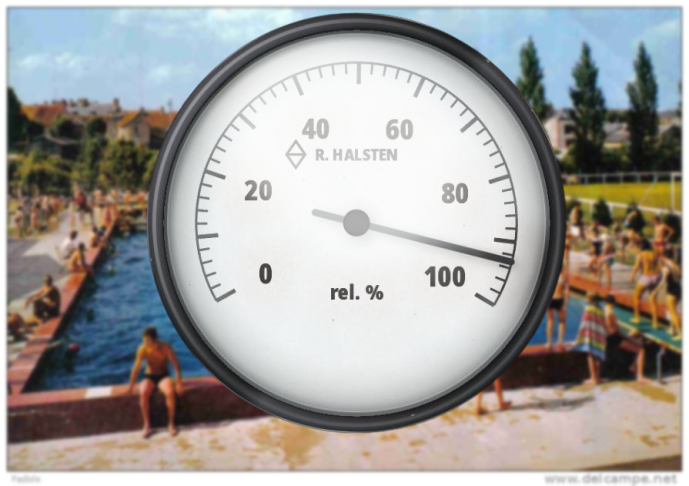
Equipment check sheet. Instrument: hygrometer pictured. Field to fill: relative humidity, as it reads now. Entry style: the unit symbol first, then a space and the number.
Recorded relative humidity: % 93
